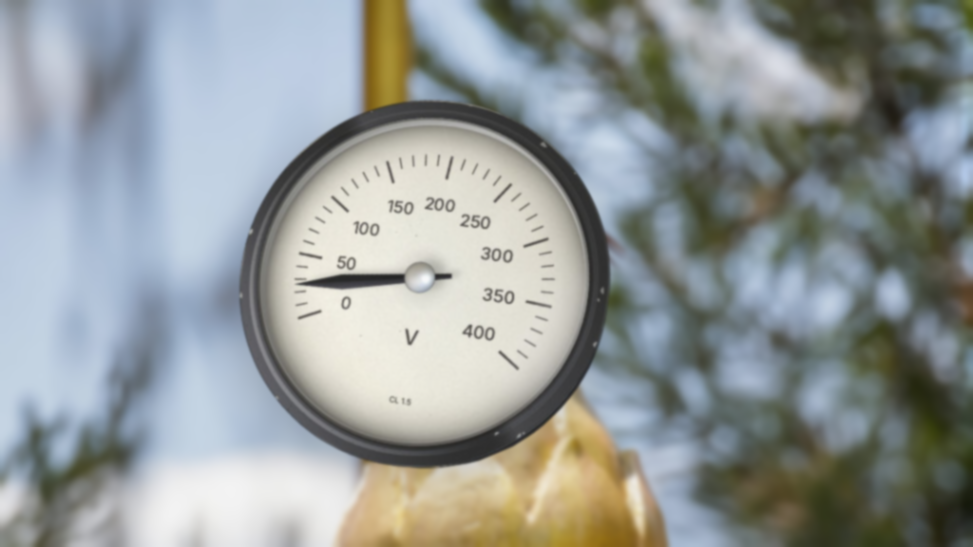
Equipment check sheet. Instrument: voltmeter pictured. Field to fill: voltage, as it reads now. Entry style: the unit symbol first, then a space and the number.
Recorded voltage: V 25
